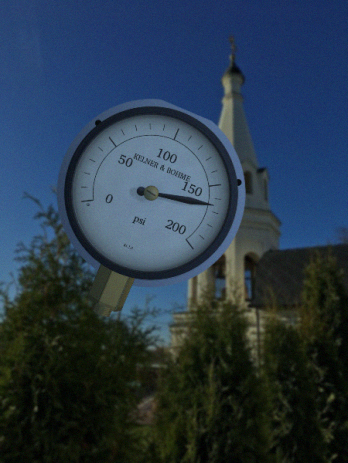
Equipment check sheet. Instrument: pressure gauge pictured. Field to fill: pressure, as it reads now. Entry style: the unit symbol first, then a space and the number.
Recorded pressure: psi 165
